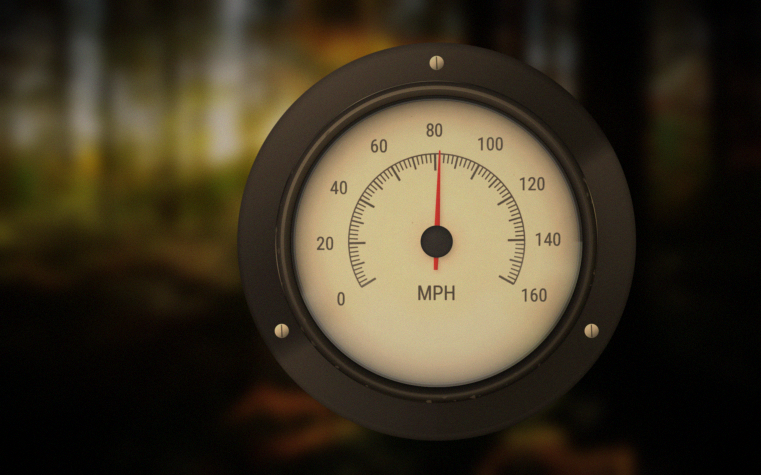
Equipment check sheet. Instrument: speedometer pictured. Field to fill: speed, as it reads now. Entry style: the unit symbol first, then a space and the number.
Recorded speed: mph 82
